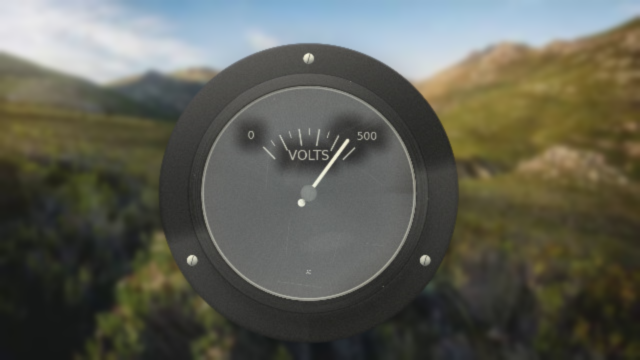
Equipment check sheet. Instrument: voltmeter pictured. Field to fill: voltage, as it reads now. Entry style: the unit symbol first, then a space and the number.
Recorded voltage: V 450
